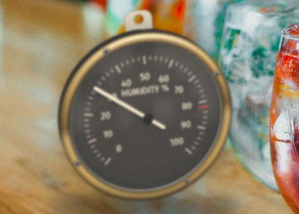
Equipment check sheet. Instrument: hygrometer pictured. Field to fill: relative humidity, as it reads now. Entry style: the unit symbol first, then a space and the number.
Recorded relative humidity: % 30
